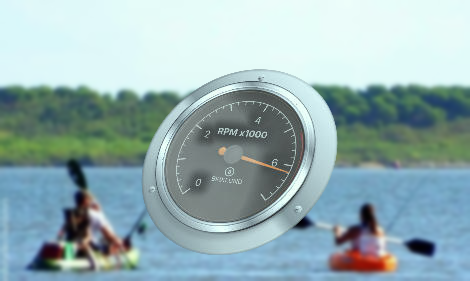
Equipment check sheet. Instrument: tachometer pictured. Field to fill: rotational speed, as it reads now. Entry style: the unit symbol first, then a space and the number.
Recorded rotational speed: rpm 6200
